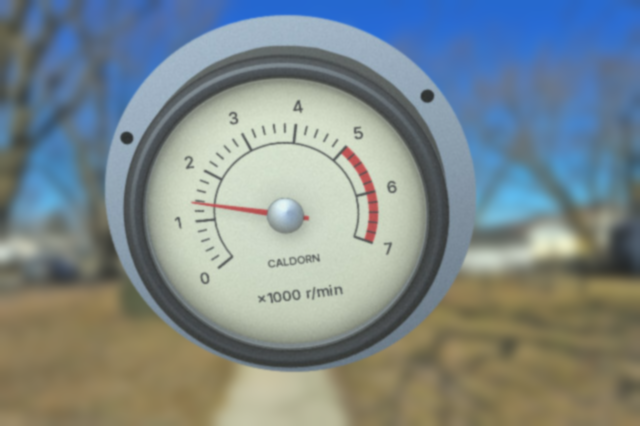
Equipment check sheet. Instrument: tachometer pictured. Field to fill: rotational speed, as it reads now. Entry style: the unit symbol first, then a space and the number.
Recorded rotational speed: rpm 1400
